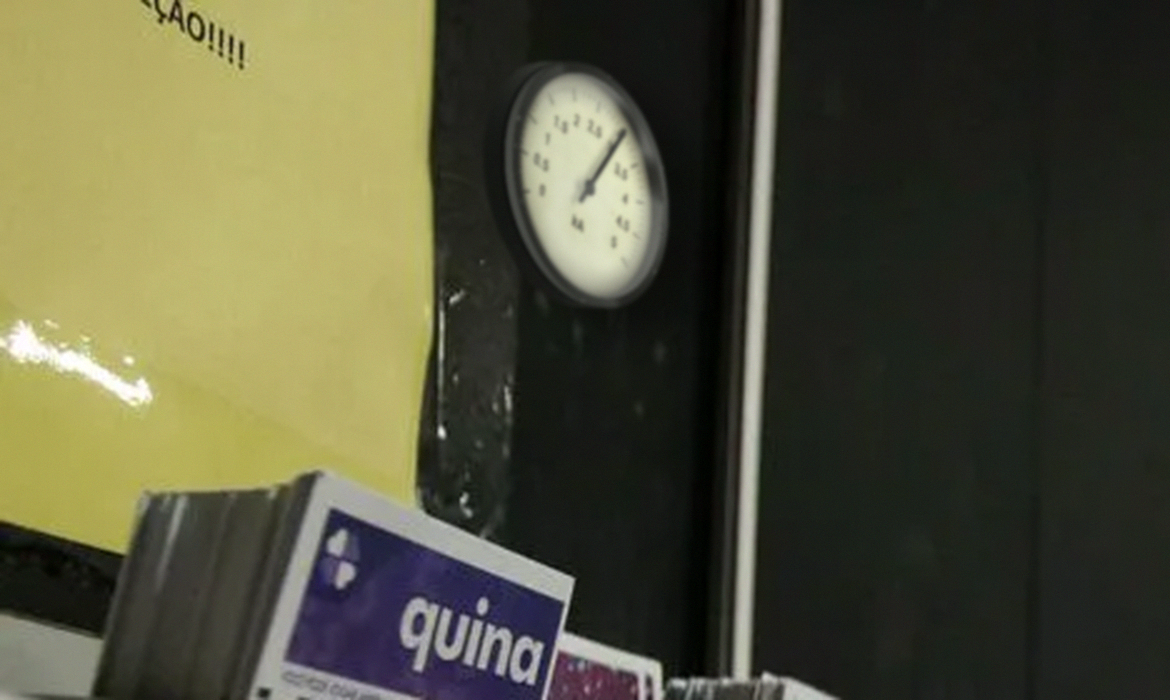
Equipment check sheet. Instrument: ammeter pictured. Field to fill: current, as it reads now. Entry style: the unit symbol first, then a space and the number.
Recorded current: kA 3
